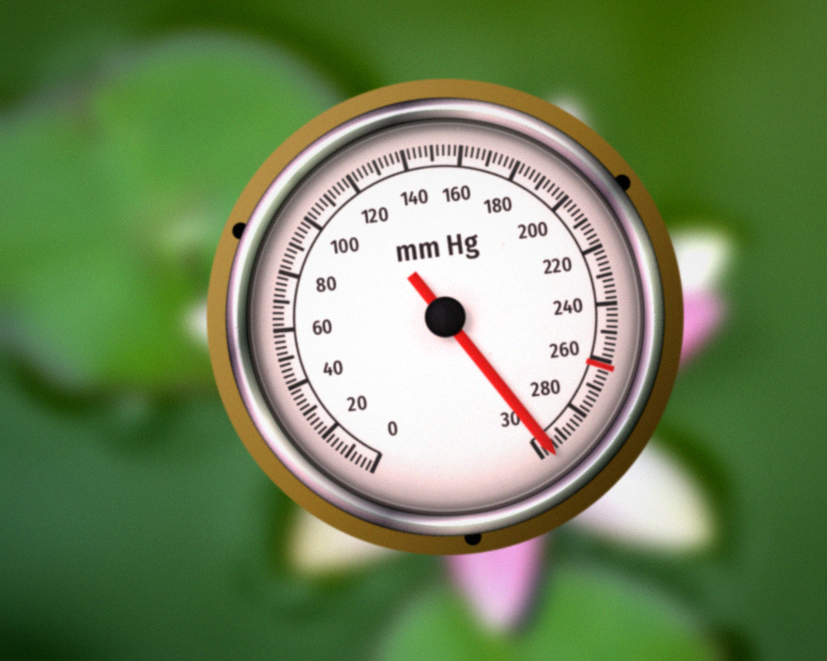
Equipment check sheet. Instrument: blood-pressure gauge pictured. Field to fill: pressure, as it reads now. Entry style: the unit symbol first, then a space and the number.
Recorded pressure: mmHg 296
